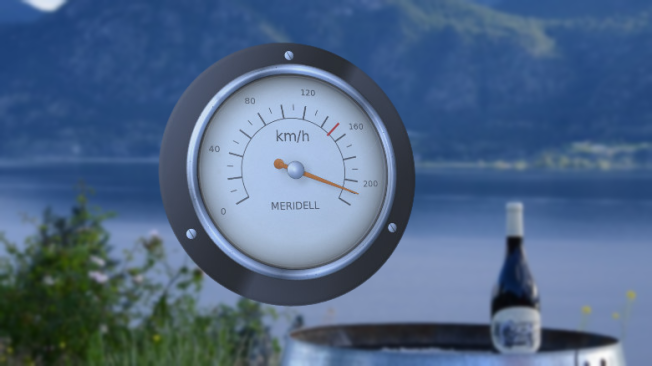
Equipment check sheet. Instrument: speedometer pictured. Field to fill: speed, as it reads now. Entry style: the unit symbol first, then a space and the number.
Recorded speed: km/h 210
